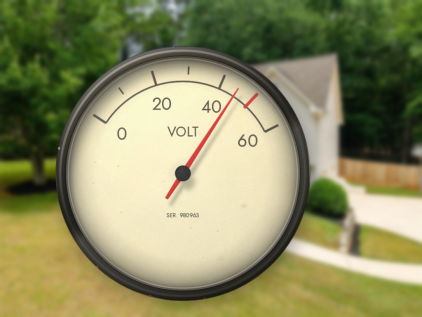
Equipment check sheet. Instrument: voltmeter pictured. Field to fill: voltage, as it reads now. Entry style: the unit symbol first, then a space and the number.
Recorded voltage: V 45
